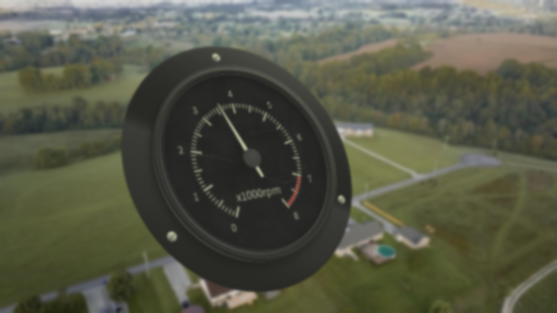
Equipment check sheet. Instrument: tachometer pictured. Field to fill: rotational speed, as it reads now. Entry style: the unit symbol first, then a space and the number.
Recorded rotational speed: rpm 3500
